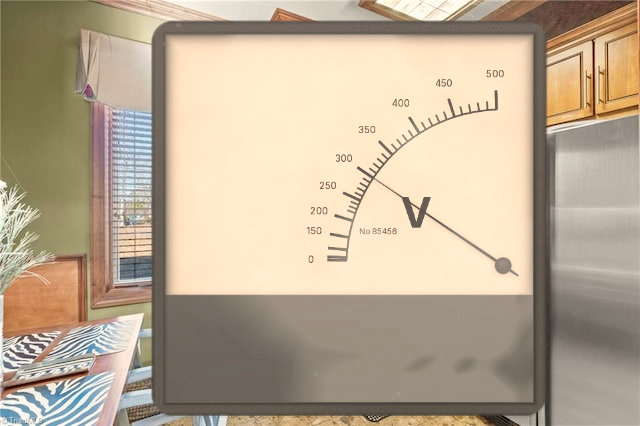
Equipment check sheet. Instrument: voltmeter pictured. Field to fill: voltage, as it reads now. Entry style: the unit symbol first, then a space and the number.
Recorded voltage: V 300
